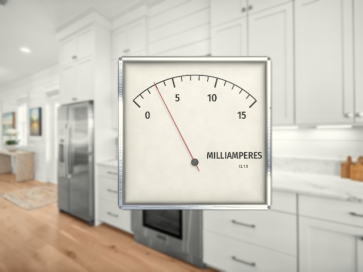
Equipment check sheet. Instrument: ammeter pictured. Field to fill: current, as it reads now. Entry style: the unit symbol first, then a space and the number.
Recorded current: mA 3
